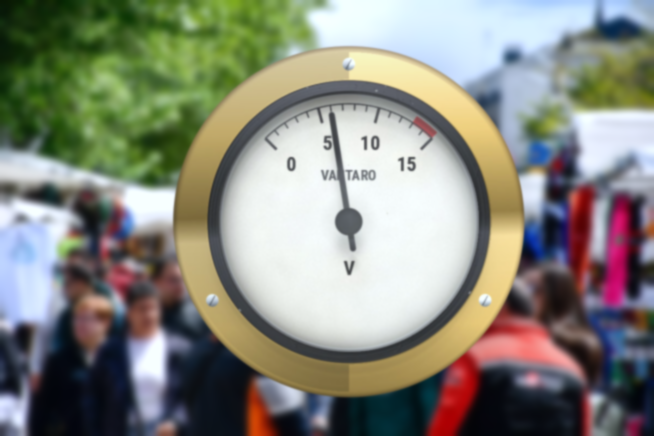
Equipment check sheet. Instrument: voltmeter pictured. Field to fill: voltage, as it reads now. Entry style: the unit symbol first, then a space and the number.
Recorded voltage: V 6
